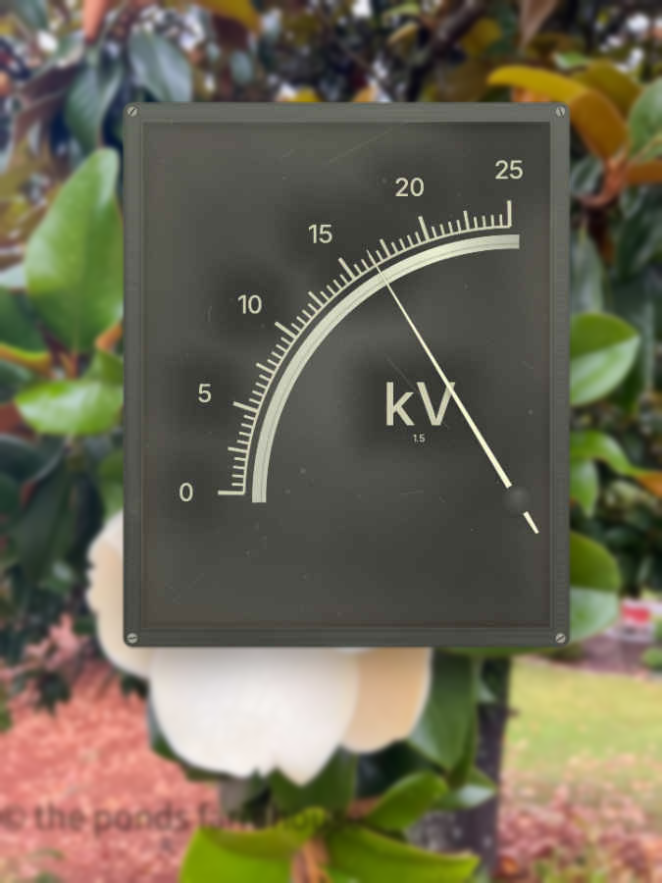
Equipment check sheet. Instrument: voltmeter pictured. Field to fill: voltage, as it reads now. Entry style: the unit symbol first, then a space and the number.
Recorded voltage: kV 16.5
